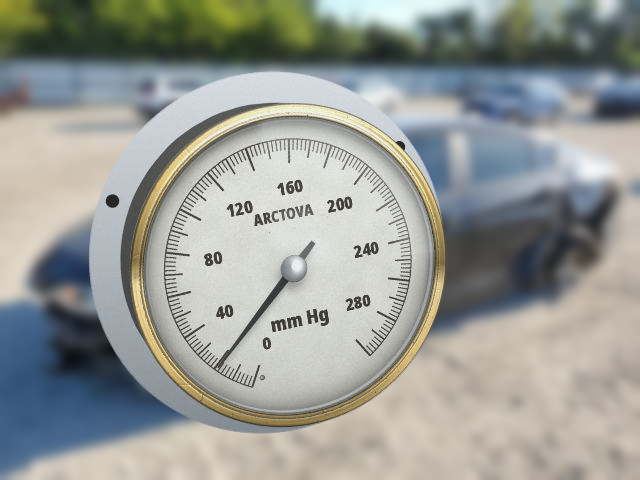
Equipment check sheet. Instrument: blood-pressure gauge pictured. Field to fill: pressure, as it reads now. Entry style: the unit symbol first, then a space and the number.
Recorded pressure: mmHg 20
